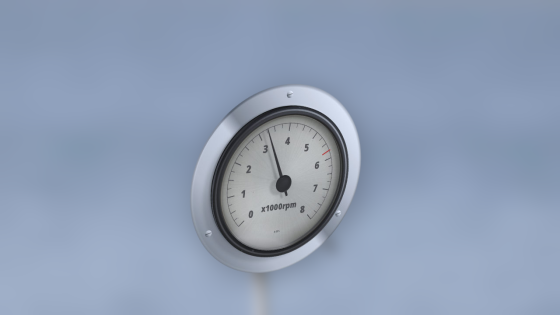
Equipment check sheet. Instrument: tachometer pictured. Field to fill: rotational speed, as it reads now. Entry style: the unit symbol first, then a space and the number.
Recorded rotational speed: rpm 3250
